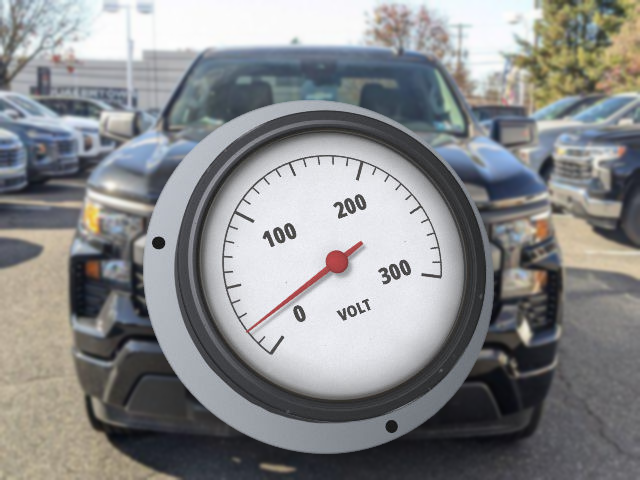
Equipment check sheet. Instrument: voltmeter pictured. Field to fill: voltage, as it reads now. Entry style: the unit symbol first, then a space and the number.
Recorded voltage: V 20
